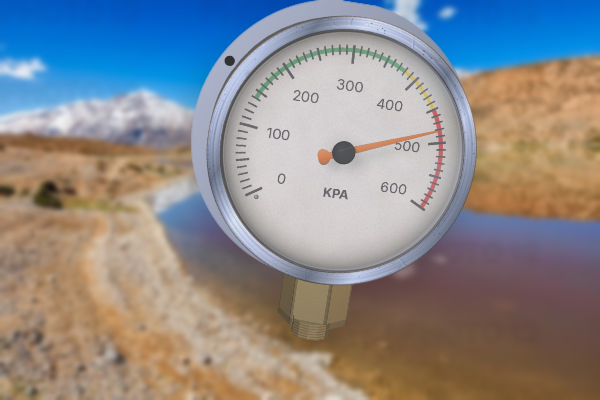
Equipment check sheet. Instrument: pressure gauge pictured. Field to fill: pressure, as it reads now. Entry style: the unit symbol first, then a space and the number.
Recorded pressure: kPa 480
